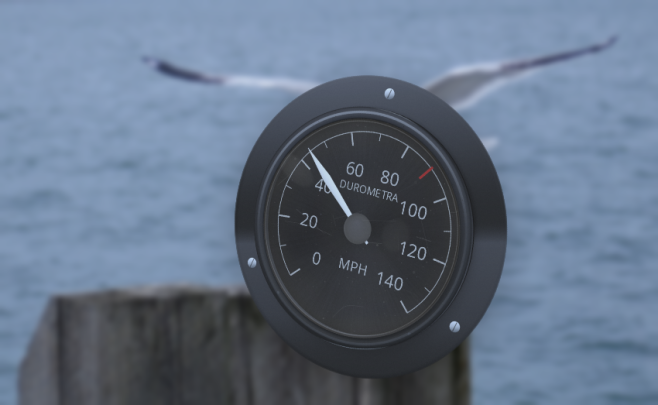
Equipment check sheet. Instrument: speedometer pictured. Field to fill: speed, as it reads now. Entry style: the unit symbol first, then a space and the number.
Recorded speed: mph 45
